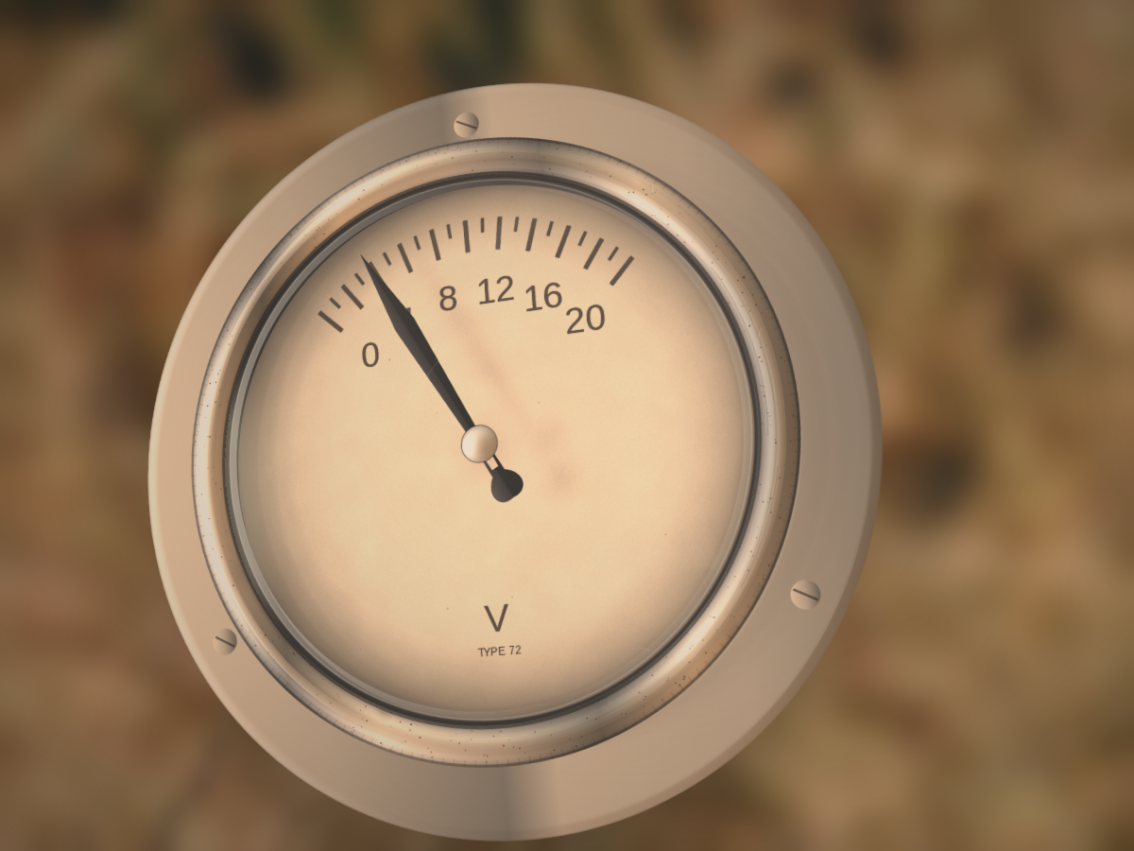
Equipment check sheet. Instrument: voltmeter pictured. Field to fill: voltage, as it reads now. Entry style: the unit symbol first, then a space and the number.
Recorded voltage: V 4
